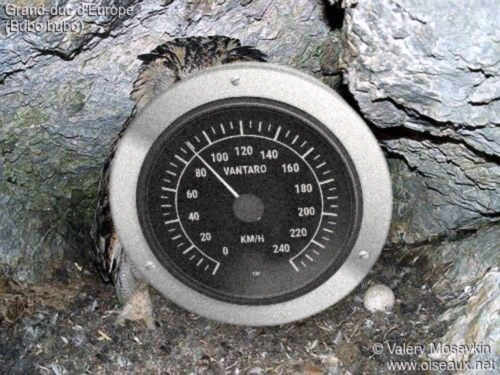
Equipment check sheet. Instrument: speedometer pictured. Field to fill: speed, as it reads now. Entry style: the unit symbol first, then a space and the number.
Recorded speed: km/h 90
